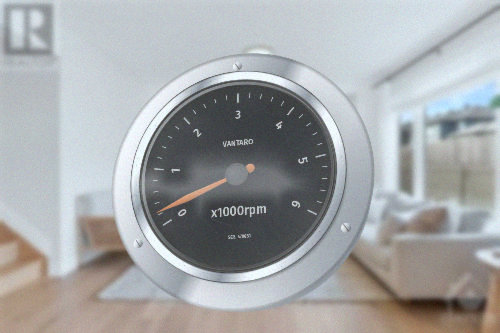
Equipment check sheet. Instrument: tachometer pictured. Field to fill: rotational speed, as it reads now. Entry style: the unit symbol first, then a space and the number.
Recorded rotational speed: rpm 200
